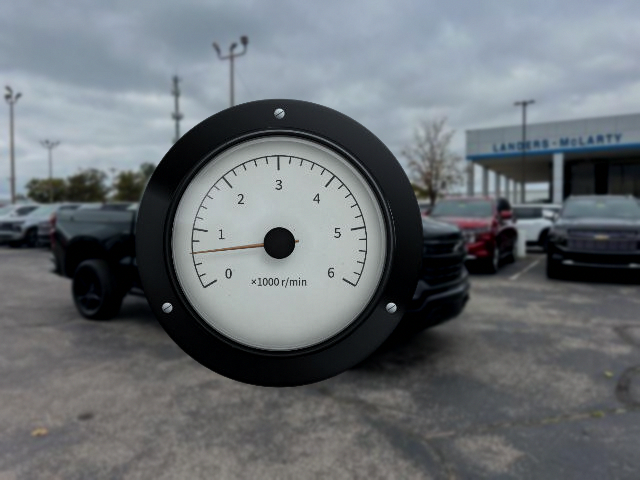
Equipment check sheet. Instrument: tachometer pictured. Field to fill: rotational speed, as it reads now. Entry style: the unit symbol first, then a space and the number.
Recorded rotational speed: rpm 600
